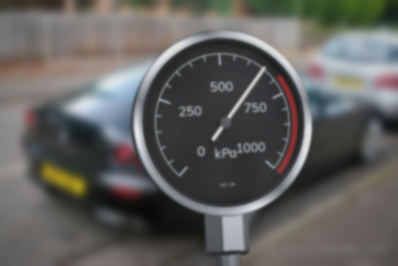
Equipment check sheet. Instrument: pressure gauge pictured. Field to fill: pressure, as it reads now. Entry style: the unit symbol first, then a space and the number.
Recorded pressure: kPa 650
